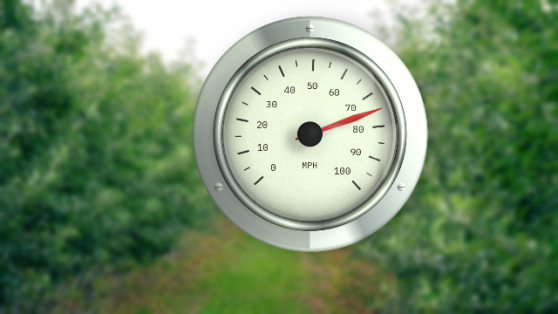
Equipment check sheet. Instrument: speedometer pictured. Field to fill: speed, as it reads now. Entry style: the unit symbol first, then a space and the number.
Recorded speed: mph 75
